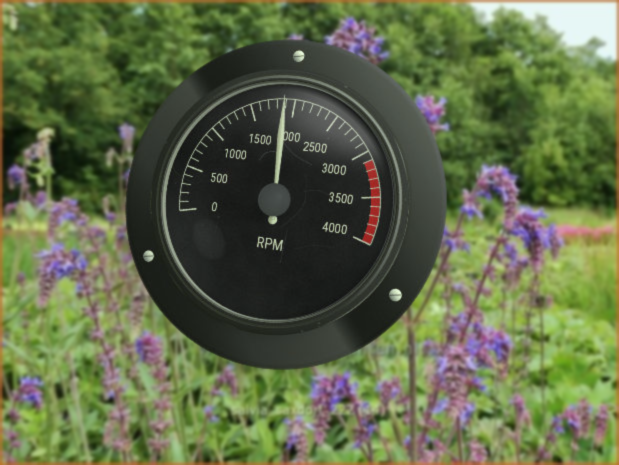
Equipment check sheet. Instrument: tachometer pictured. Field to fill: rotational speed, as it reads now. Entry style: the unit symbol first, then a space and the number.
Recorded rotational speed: rpm 1900
